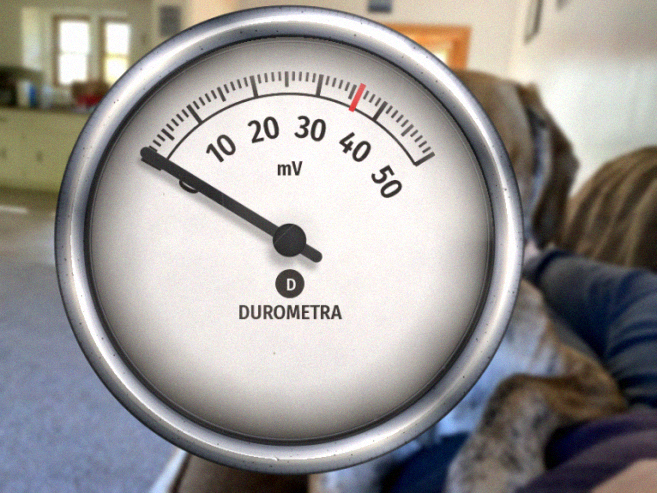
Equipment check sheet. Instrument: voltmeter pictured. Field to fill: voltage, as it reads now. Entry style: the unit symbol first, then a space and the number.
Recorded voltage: mV 1
